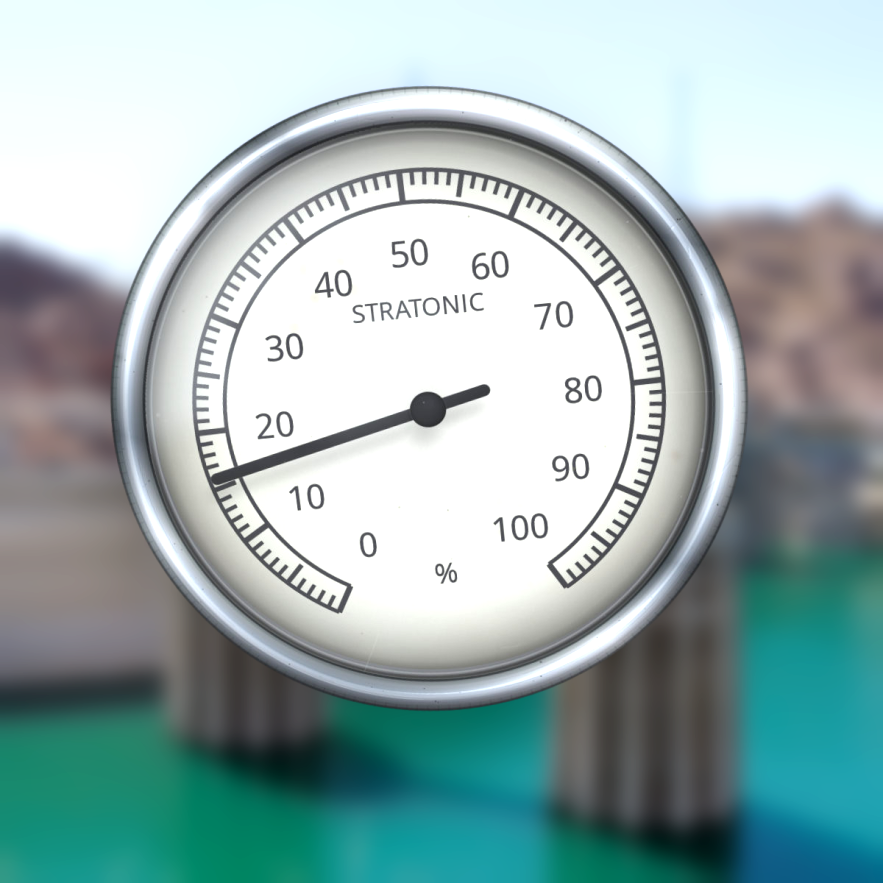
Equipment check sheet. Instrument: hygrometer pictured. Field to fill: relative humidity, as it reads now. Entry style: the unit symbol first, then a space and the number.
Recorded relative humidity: % 16
